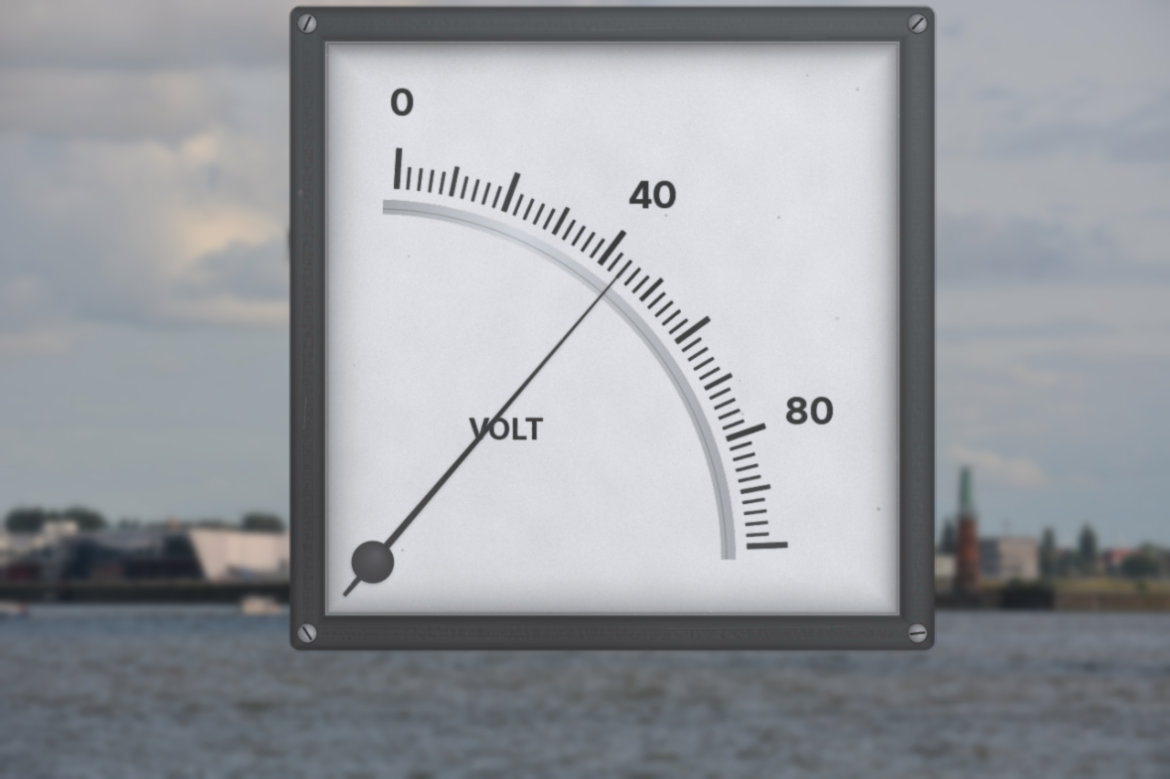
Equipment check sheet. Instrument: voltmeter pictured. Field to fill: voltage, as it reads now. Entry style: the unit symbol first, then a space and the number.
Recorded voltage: V 44
